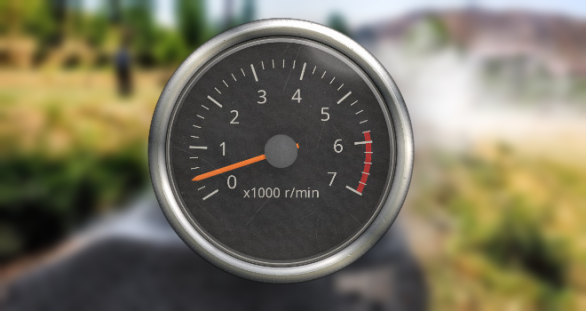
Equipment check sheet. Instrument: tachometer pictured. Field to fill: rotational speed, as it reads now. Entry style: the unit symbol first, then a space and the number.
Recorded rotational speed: rpm 400
